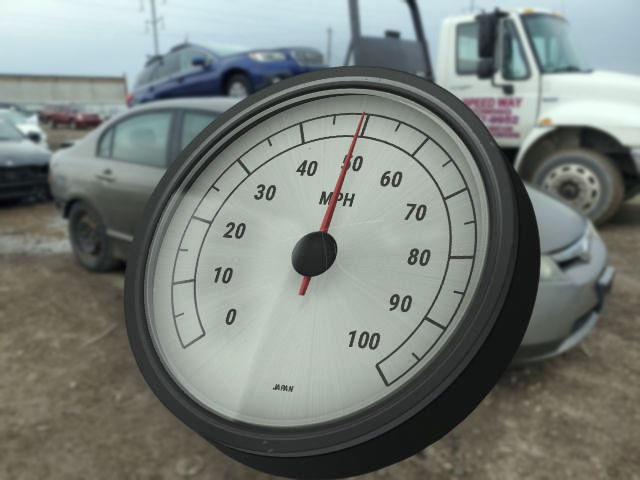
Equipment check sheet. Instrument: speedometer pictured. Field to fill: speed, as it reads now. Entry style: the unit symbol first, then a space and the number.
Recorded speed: mph 50
